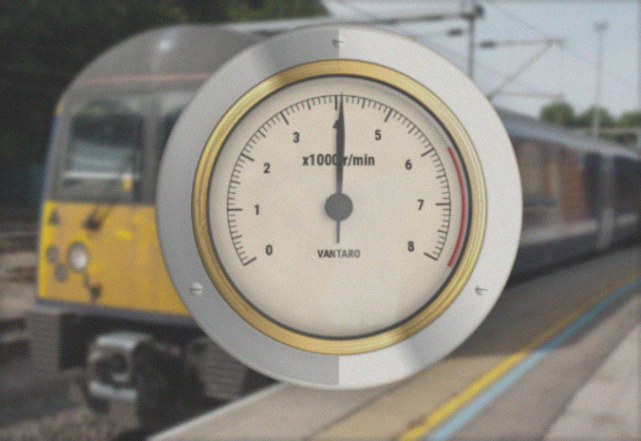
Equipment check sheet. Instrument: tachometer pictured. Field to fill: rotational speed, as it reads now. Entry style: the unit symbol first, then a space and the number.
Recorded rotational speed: rpm 4100
